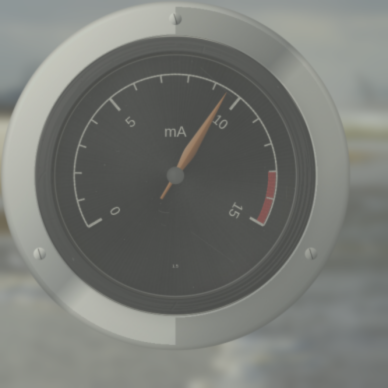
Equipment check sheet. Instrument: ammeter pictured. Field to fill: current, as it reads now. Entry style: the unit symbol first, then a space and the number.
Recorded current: mA 9.5
